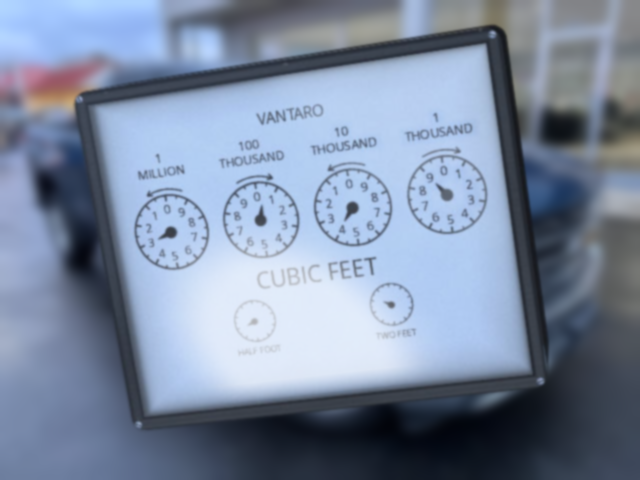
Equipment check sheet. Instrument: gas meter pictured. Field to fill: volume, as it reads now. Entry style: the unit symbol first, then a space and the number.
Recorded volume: ft³ 303900
